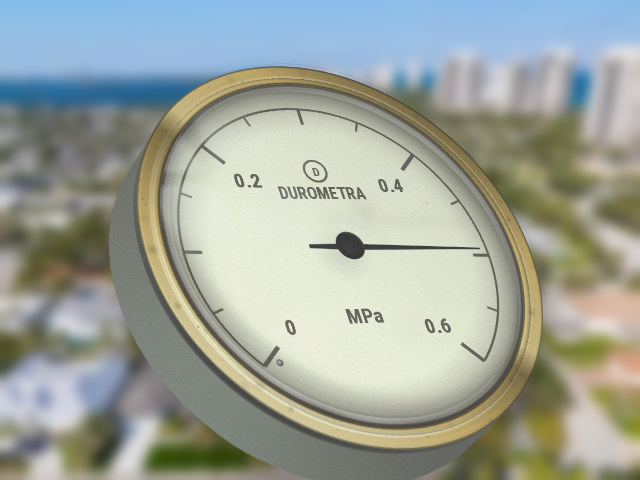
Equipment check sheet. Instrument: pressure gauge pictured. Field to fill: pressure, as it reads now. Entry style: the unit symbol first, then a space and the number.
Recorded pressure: MPa 0.5
